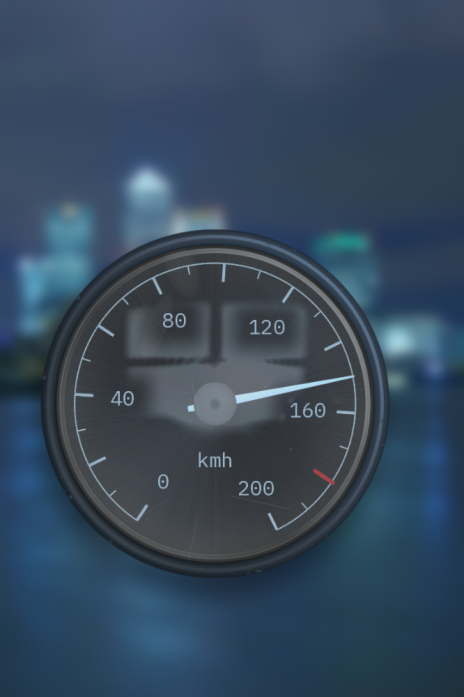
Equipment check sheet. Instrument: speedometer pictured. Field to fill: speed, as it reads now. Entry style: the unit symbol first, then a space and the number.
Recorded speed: km/h 150
